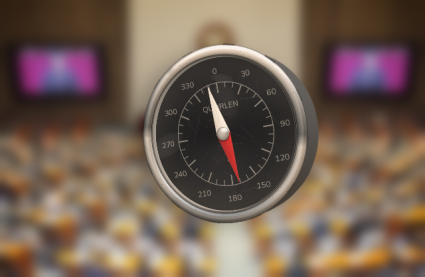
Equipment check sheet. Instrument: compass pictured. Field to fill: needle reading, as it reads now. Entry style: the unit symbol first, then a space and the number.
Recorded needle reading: ° 170
